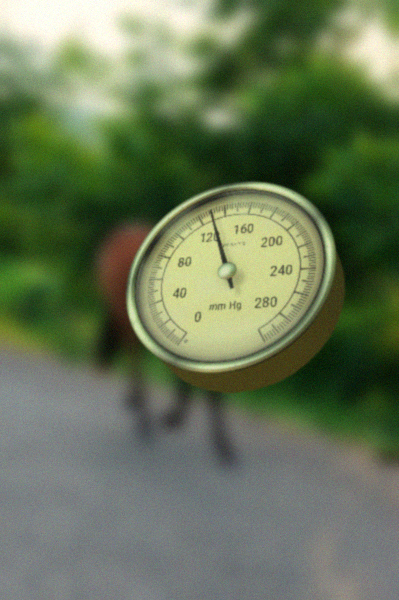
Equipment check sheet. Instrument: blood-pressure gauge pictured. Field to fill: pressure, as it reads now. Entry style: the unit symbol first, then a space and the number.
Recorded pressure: mmHg 130
